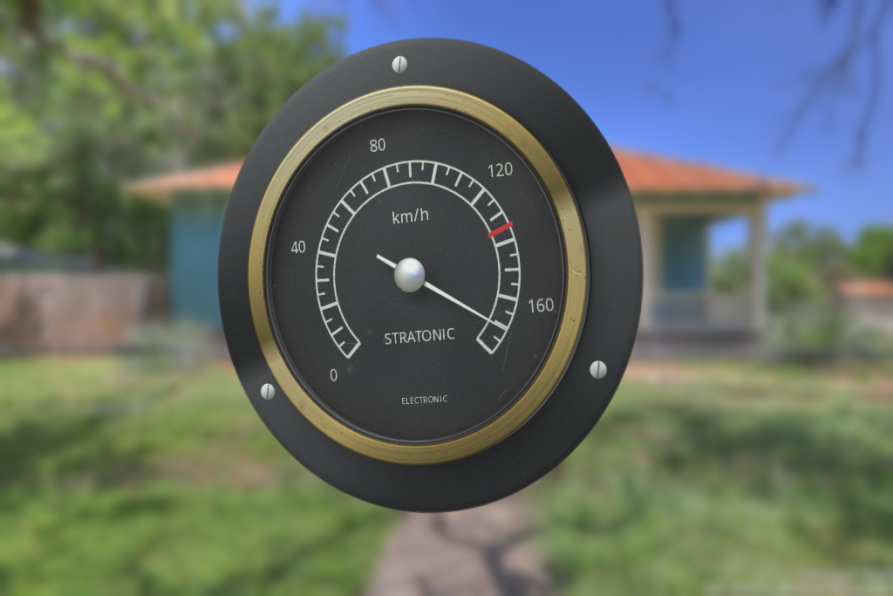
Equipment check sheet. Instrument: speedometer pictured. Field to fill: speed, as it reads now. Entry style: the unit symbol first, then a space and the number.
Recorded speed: km/h 170
